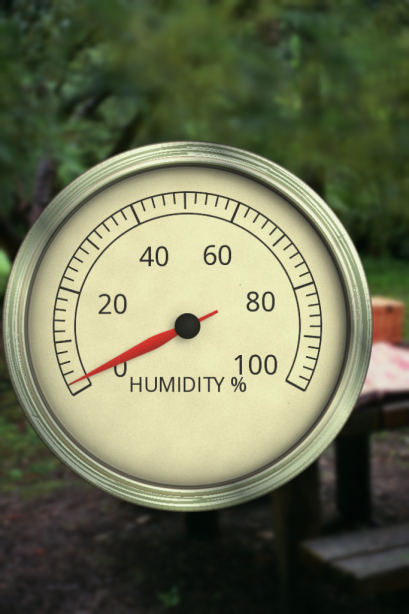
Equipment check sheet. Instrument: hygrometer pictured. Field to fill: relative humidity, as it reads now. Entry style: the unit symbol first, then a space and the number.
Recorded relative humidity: % 2
